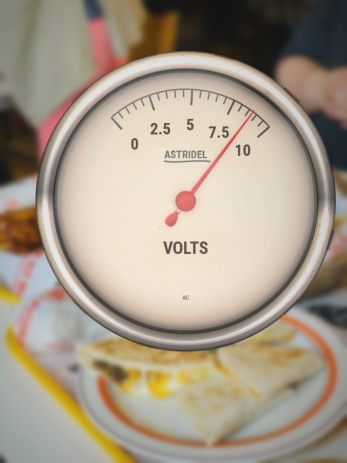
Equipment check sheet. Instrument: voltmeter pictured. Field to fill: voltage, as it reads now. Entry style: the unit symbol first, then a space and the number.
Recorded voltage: V 8.75
